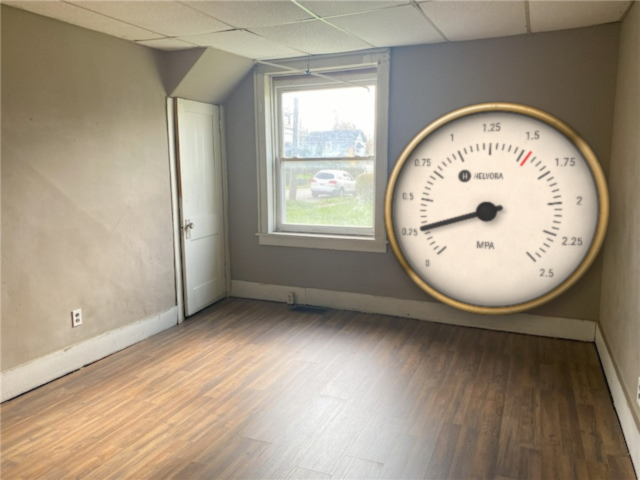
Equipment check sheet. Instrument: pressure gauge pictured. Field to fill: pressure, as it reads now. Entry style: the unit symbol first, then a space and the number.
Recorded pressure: MPa 0.25
